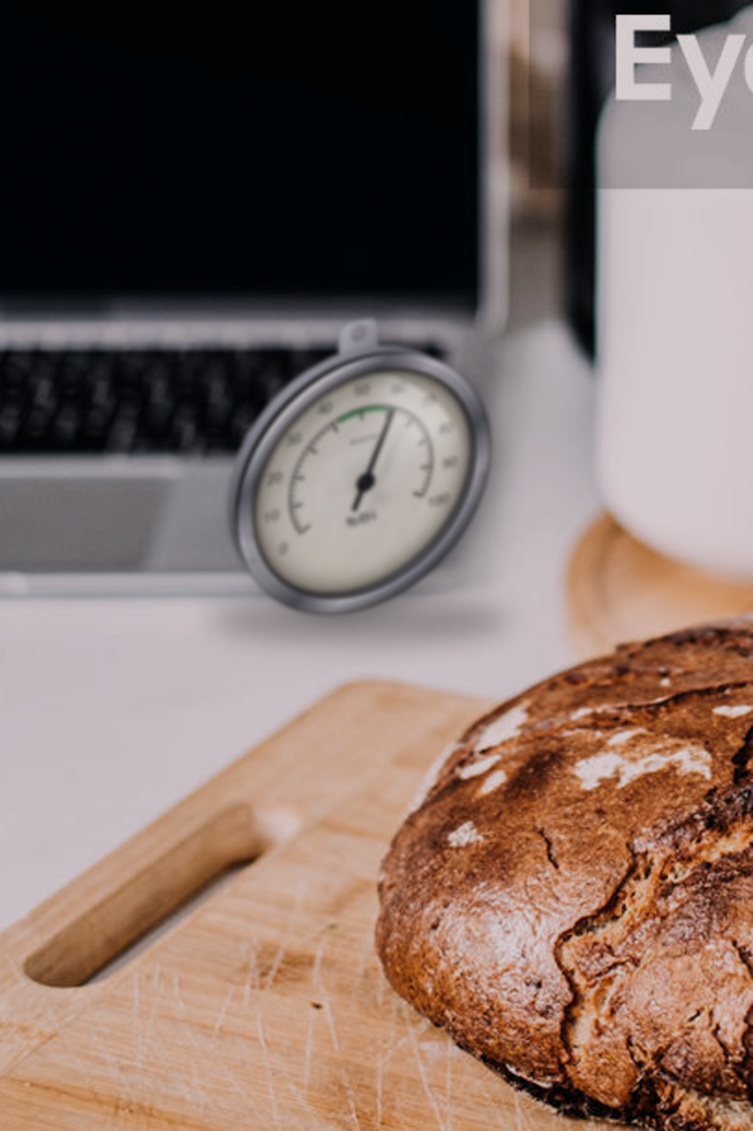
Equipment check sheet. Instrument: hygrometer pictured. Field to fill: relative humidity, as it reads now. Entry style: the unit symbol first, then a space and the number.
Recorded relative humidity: % 60
